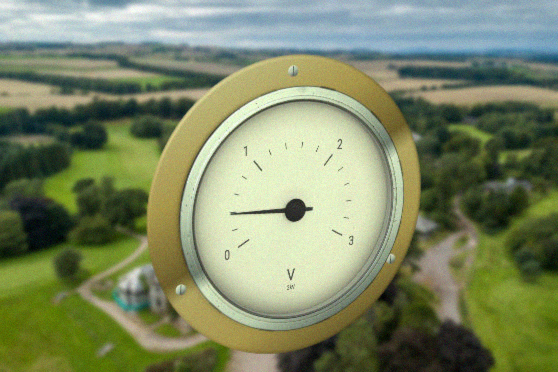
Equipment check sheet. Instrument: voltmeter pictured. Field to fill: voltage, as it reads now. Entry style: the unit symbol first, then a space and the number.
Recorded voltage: V 0.4
